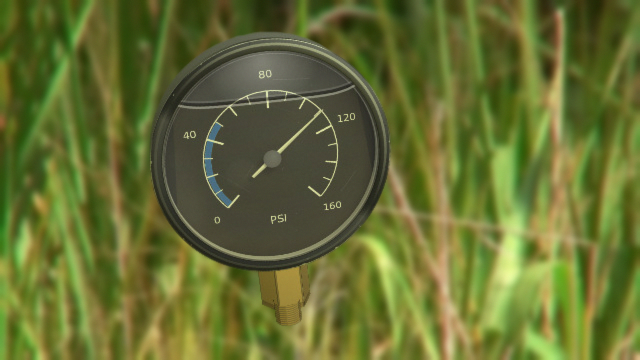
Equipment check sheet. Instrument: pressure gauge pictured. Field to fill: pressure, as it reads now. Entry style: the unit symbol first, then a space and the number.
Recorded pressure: psi 110
